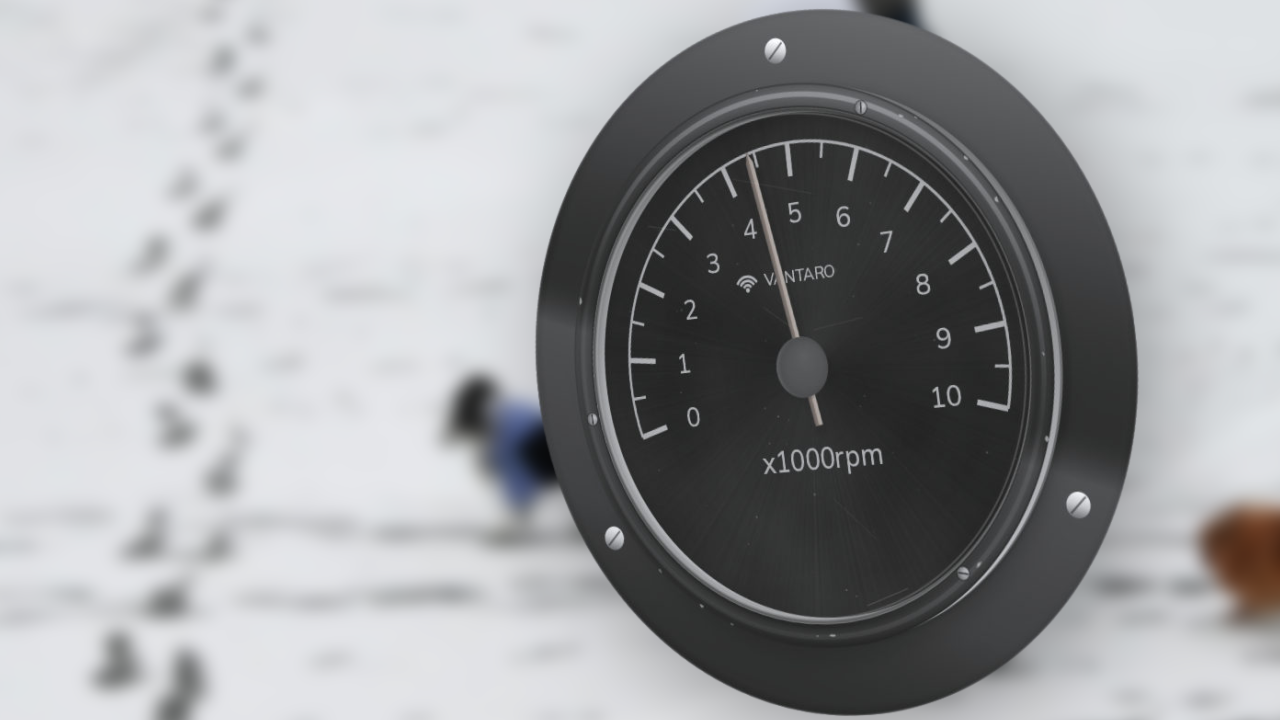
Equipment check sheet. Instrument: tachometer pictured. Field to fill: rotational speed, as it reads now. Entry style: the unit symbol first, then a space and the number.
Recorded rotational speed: rpm 4500
